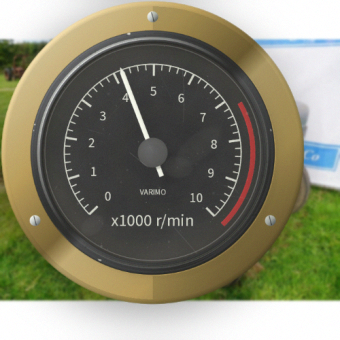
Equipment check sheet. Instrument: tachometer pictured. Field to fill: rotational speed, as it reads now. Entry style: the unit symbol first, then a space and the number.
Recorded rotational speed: rpm 4200
